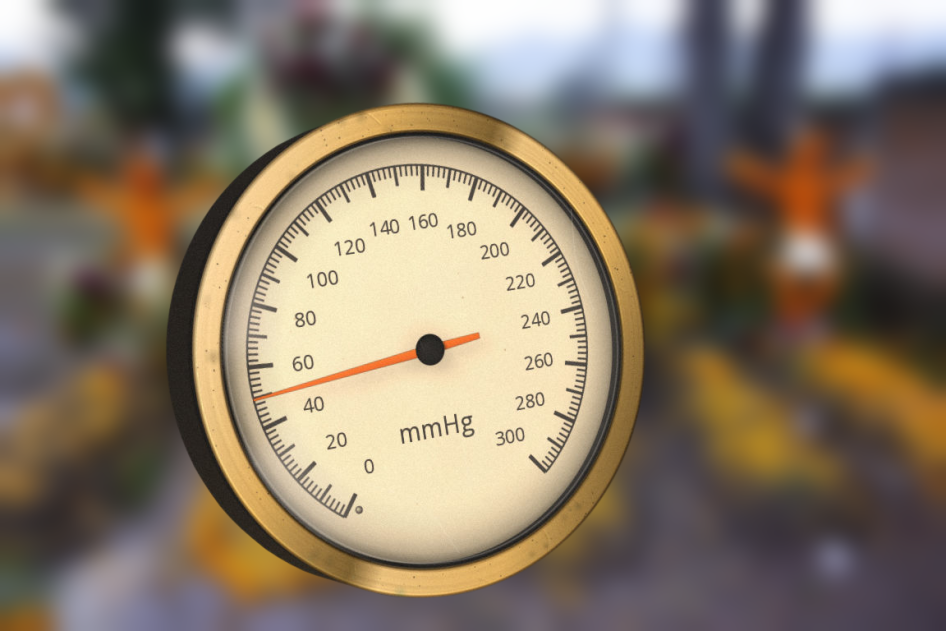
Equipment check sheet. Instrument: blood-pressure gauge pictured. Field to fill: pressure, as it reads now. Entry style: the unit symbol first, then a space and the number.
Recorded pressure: mmHg 50
